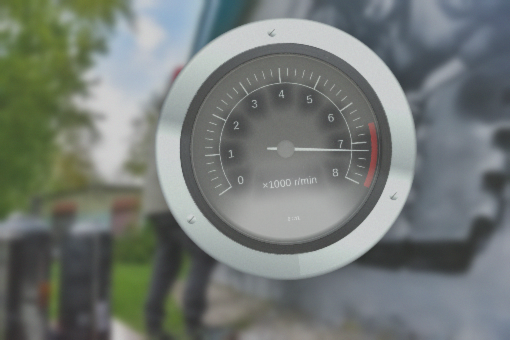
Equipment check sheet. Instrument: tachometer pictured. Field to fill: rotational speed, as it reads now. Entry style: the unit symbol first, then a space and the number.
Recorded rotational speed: rpm 7200
